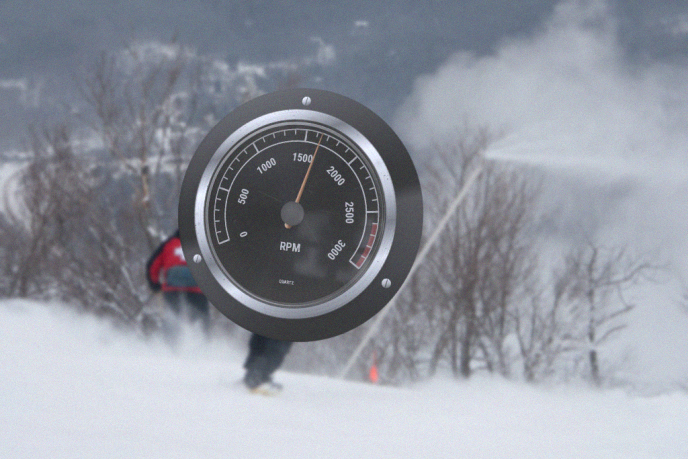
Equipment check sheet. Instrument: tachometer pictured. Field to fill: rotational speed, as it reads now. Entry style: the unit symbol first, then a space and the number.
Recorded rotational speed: rpm 1650
